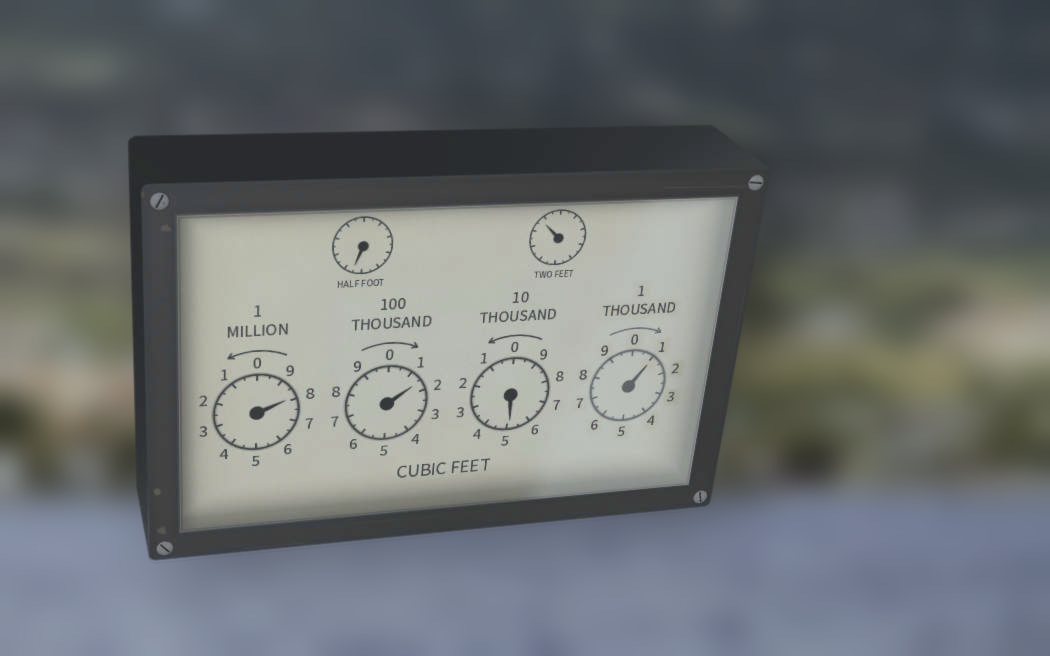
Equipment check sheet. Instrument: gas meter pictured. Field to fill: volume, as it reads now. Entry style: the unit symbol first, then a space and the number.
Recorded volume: ft³ 815100
